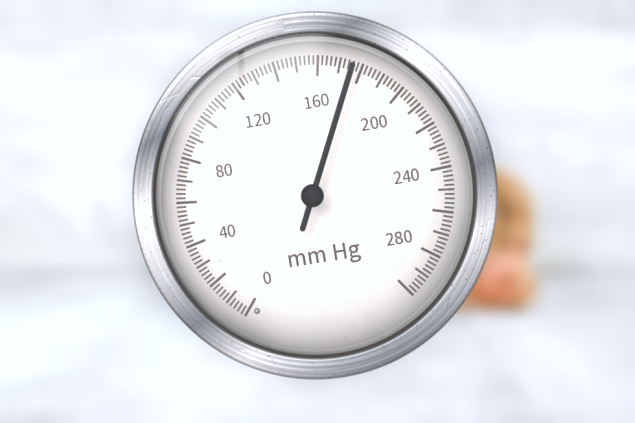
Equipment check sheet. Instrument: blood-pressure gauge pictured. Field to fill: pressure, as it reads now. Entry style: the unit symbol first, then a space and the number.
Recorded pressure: mmHg 176
